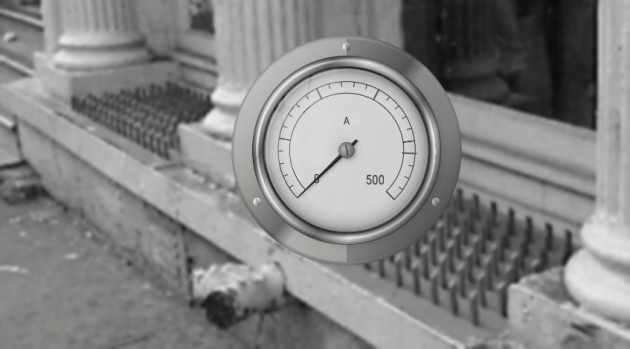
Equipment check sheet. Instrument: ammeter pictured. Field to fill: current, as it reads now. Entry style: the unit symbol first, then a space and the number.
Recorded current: A 0
